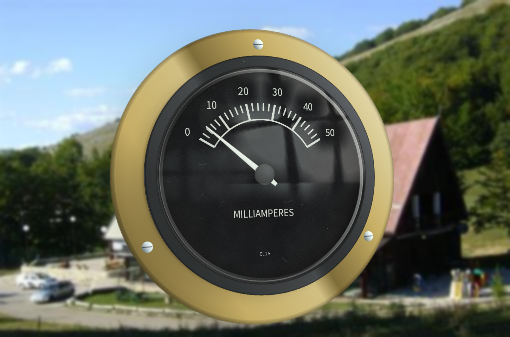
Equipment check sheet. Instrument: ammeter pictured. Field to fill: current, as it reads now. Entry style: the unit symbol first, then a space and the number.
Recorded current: mA 4
